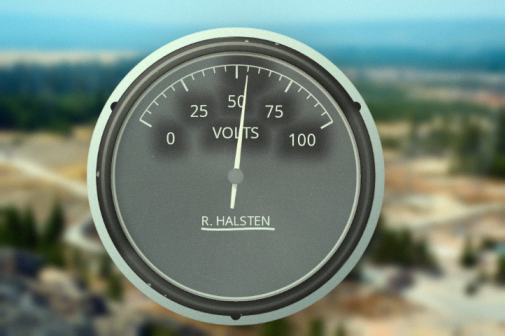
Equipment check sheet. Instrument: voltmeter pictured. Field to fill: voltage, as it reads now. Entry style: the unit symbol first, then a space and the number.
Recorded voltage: V 55
